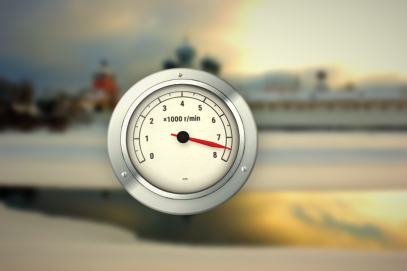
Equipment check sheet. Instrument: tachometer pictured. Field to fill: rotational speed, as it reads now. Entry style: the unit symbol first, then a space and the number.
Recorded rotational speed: rpm 7500
